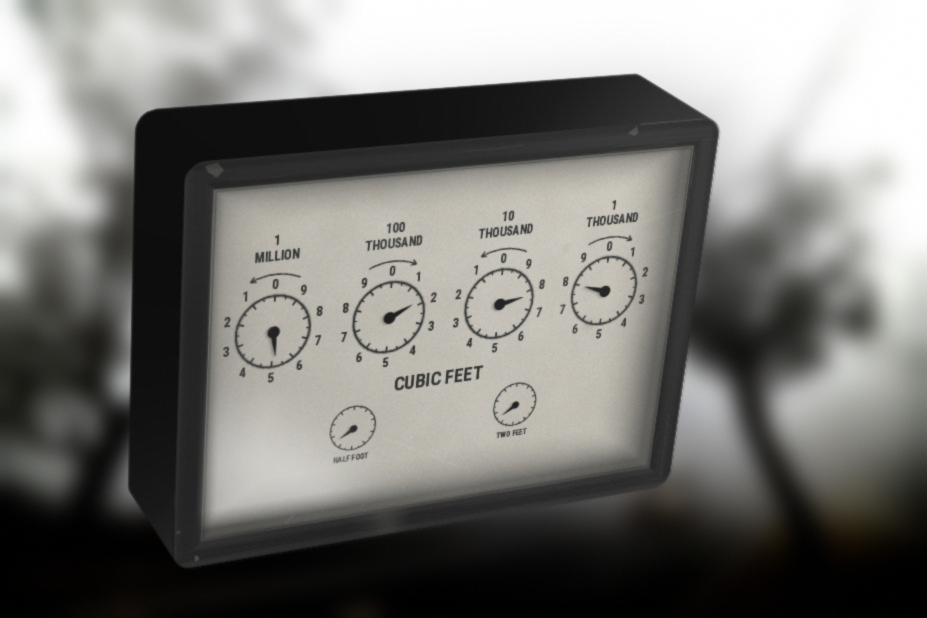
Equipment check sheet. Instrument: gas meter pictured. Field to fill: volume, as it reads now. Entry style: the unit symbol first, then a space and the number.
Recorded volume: ft³ 517800
